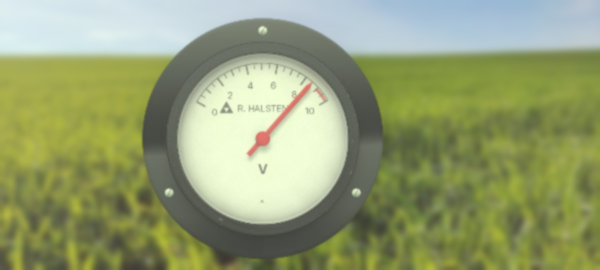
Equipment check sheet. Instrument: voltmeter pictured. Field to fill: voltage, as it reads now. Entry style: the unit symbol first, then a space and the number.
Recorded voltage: V 8.5
